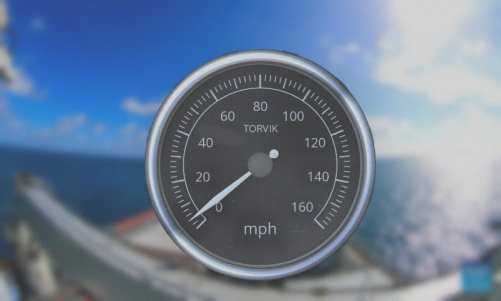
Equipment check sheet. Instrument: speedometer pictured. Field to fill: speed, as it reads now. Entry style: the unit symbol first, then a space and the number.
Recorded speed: mph 4
